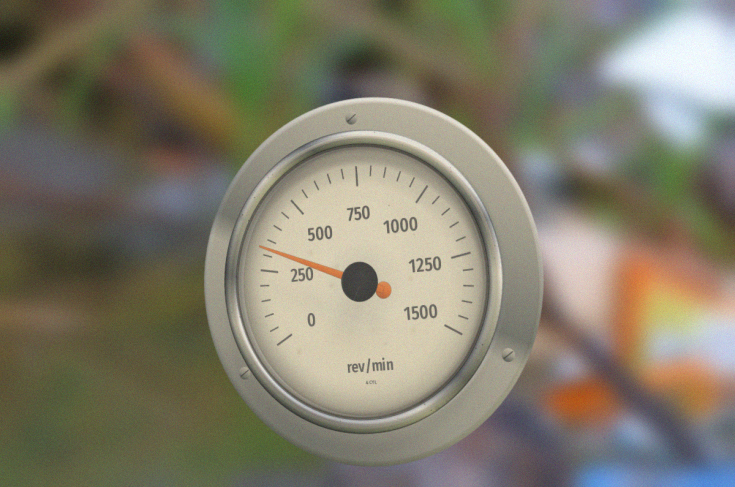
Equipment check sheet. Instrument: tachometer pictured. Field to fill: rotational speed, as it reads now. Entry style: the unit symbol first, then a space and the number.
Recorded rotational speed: rpm 325
